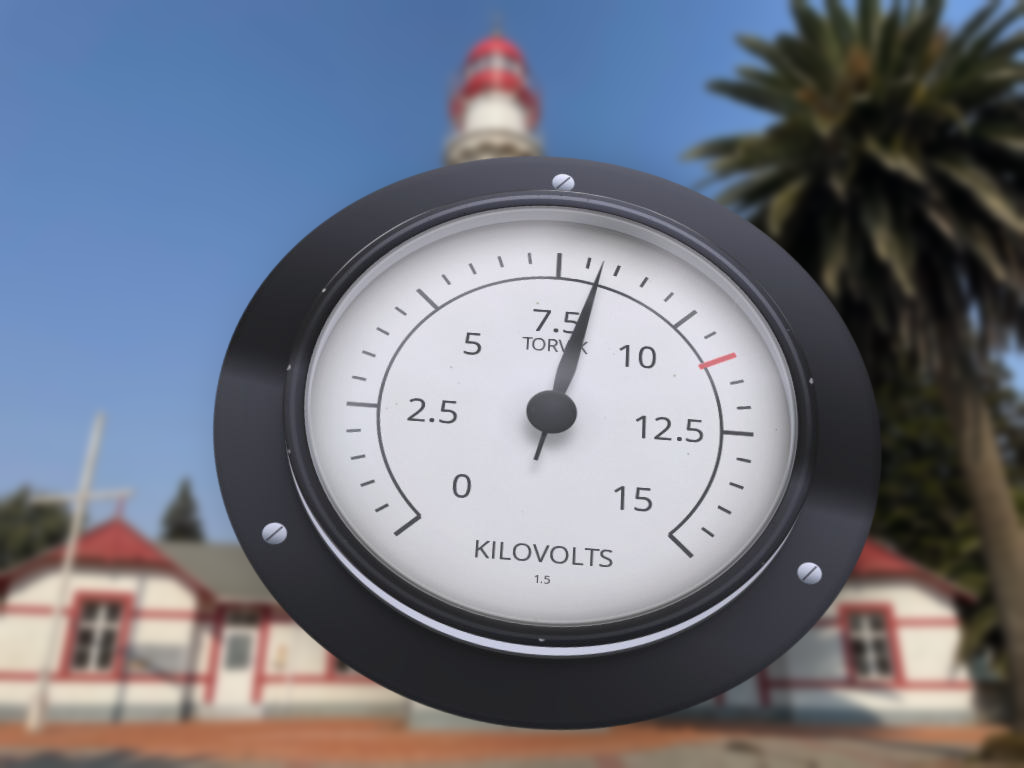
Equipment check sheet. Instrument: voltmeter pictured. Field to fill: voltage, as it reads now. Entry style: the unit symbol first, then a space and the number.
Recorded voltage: kV 8.25
